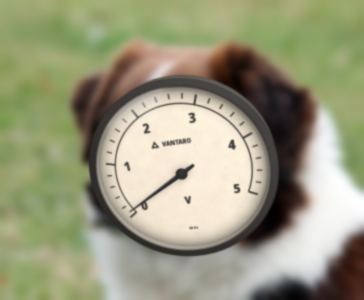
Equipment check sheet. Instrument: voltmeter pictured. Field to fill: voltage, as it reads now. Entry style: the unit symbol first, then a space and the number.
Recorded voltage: V 0.1
